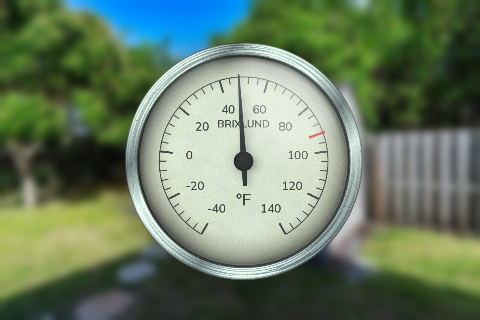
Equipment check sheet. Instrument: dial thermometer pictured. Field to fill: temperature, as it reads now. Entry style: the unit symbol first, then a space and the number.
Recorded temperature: °F 48
